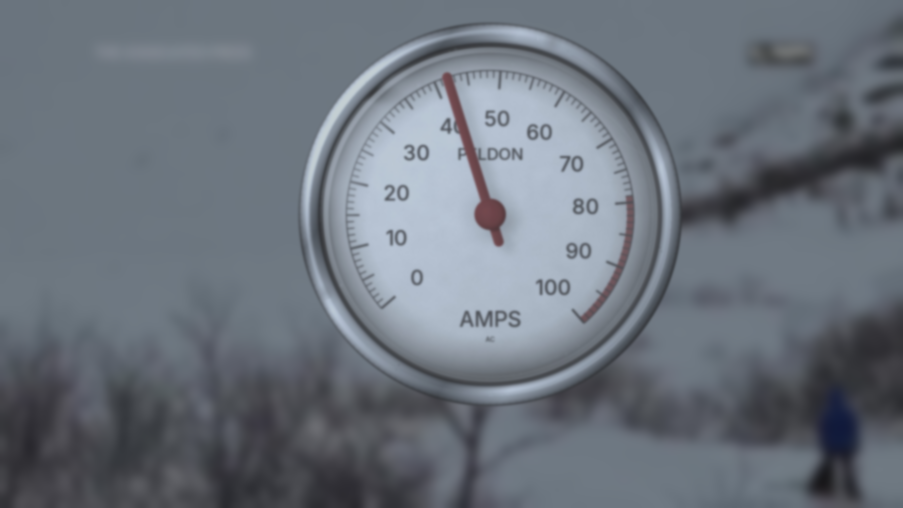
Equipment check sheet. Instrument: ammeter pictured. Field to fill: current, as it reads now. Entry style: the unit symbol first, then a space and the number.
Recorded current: A 42
